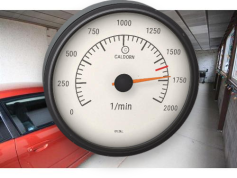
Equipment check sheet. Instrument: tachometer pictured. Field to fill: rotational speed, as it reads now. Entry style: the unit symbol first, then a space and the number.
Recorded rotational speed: rpm 1700
